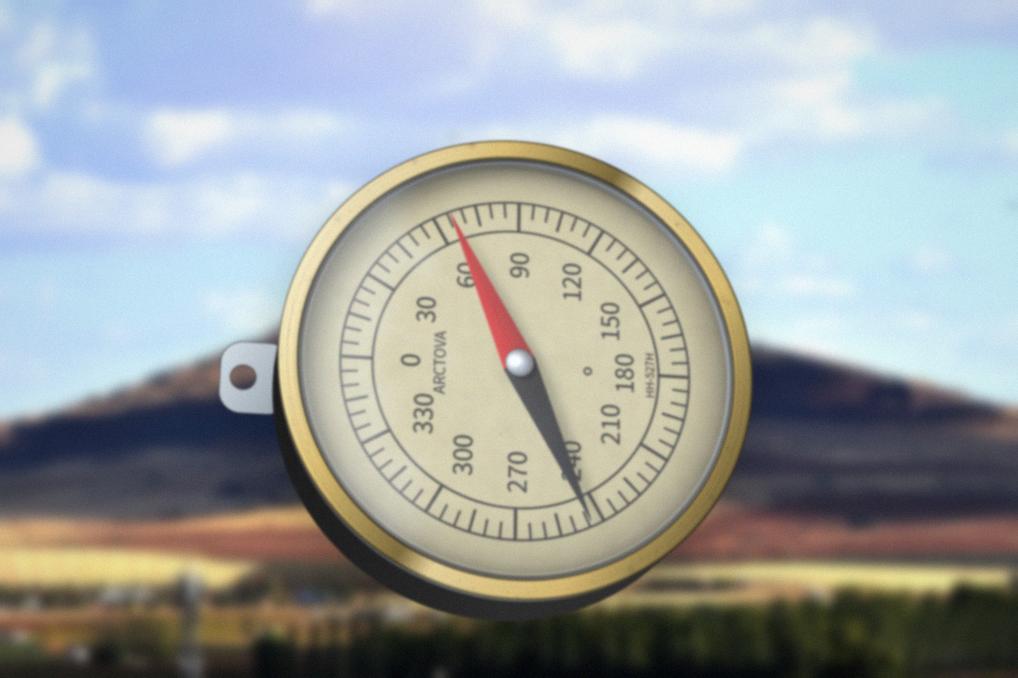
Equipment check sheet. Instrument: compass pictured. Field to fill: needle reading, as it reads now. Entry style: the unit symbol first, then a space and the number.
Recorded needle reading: ° 65
